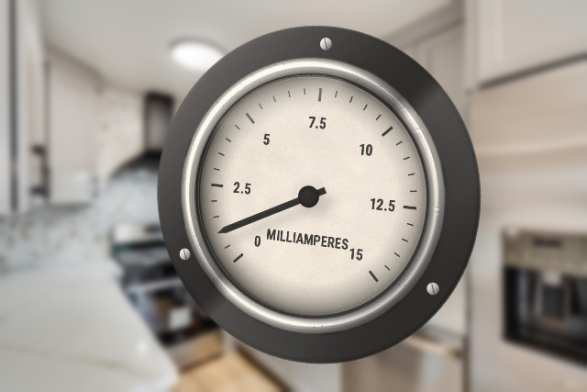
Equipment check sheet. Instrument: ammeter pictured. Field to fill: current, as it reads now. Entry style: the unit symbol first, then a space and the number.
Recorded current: mA 1
